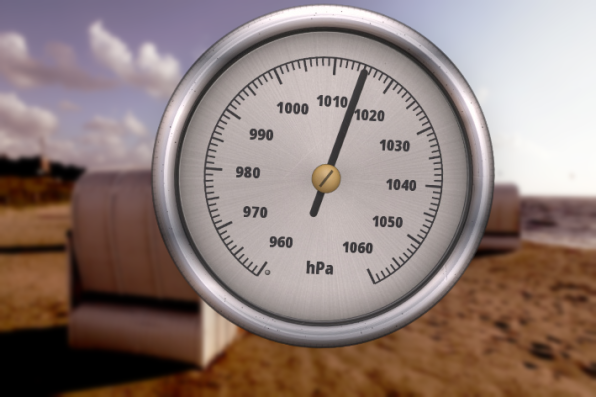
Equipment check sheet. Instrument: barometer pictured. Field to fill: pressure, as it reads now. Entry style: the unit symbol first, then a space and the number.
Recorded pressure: hPa 1015
